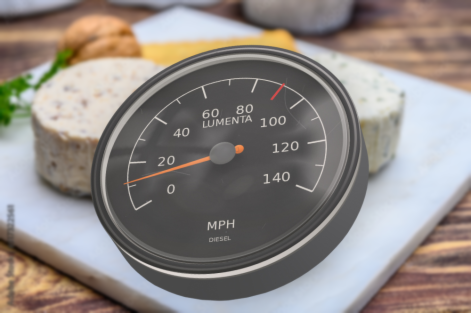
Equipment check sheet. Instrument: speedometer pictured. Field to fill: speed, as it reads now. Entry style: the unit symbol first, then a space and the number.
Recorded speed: mph 10
